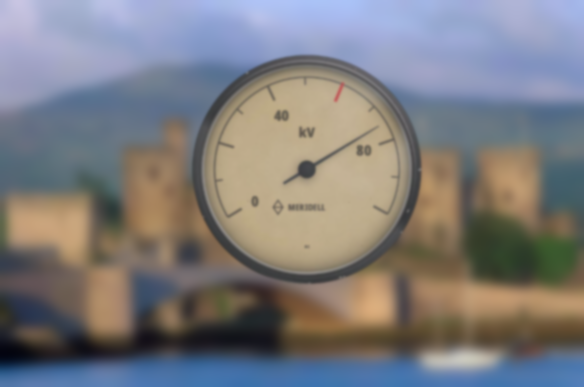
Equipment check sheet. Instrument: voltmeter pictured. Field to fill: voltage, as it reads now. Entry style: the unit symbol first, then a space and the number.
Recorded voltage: kV 75
